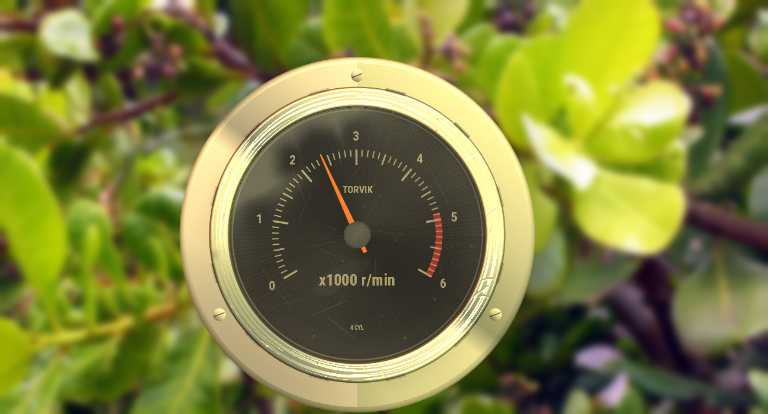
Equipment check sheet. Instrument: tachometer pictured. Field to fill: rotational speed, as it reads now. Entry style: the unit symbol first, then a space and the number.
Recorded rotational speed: rpm 2400
